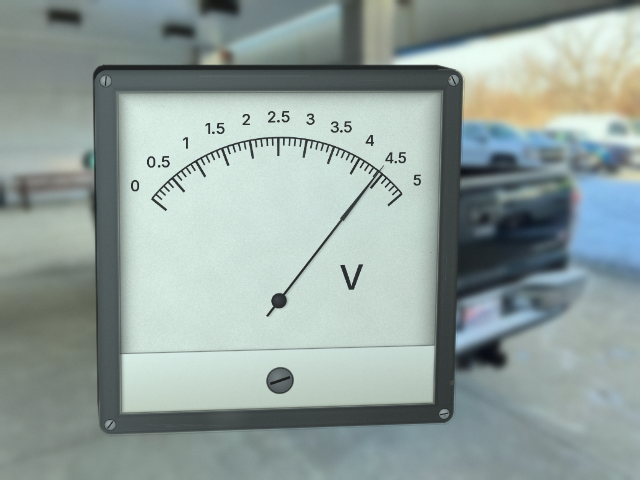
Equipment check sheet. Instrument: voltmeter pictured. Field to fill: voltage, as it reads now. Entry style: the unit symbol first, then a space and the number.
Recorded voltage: V 4.4
